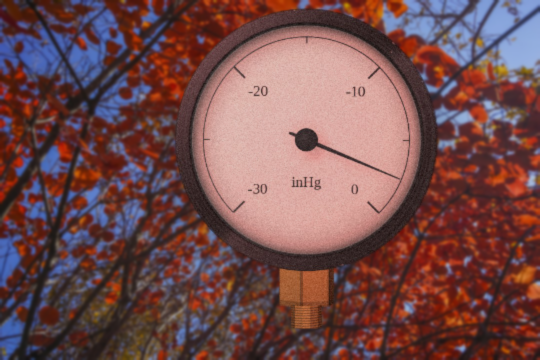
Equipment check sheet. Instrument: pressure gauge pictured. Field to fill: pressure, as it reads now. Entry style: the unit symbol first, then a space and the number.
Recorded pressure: inHg -2.5
